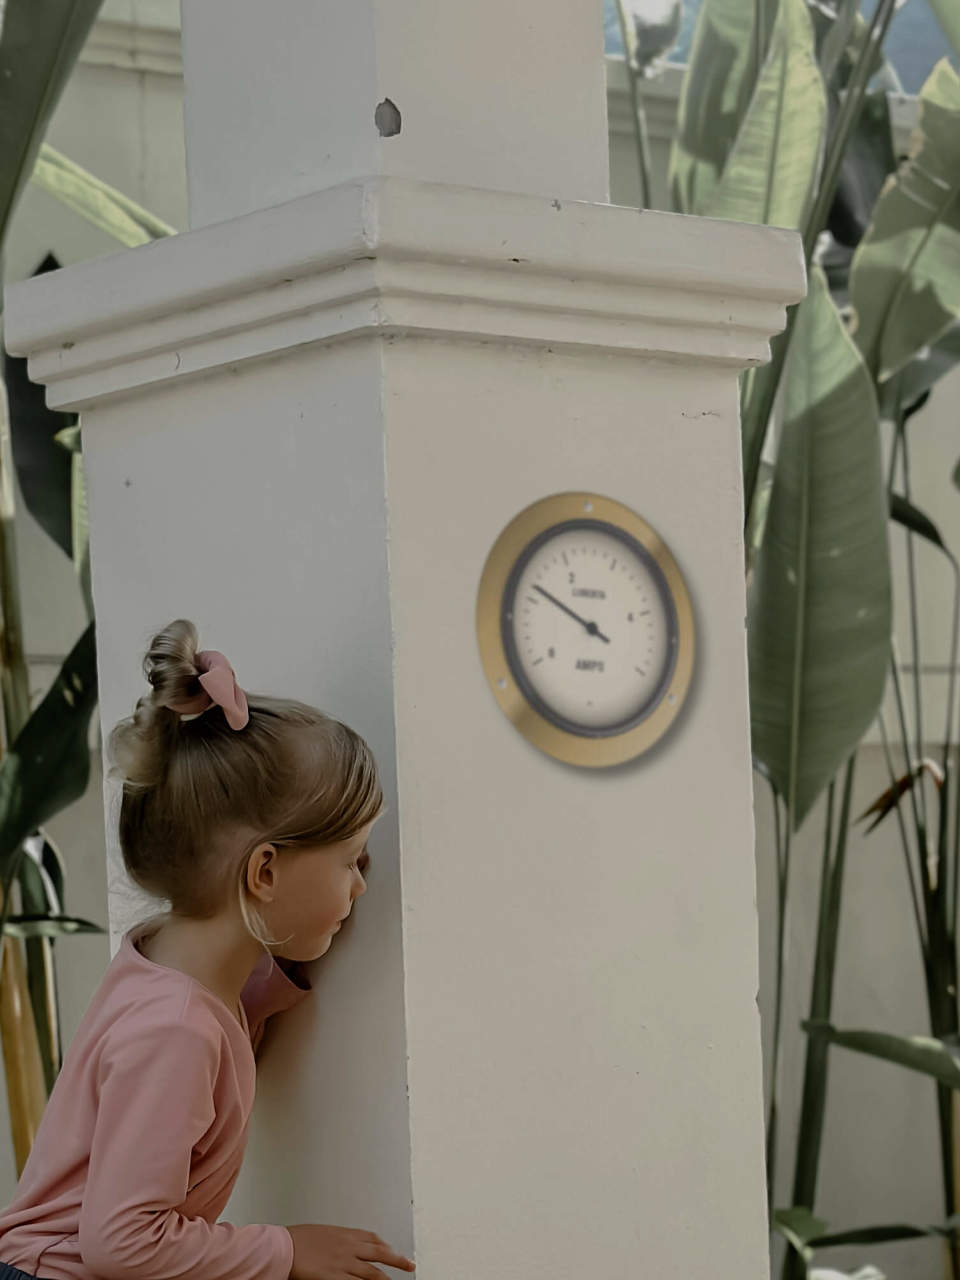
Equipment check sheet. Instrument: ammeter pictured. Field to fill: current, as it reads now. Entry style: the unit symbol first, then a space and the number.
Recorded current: A 1.2
